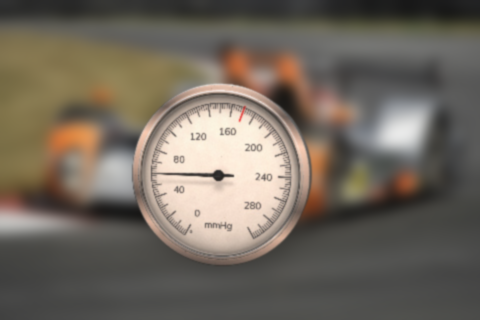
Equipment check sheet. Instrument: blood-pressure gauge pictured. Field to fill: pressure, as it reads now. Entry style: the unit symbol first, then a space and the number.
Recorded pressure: mmHg 60
